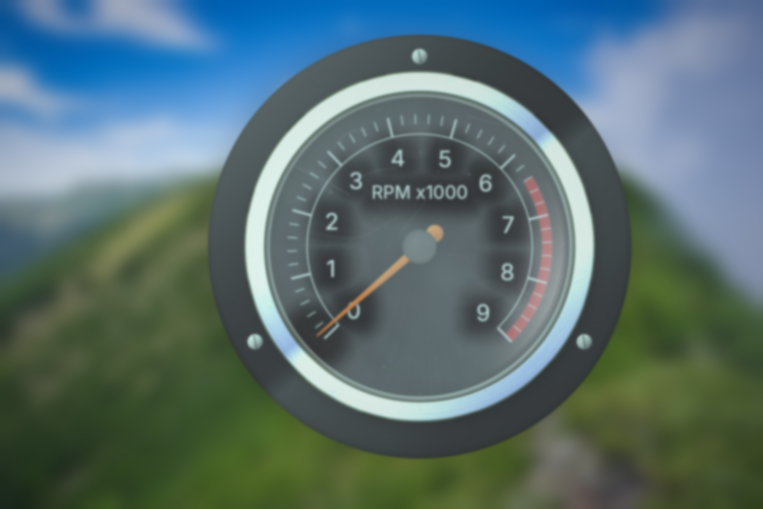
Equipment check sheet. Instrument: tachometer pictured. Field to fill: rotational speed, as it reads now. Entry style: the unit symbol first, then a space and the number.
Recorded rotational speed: rpm 100
